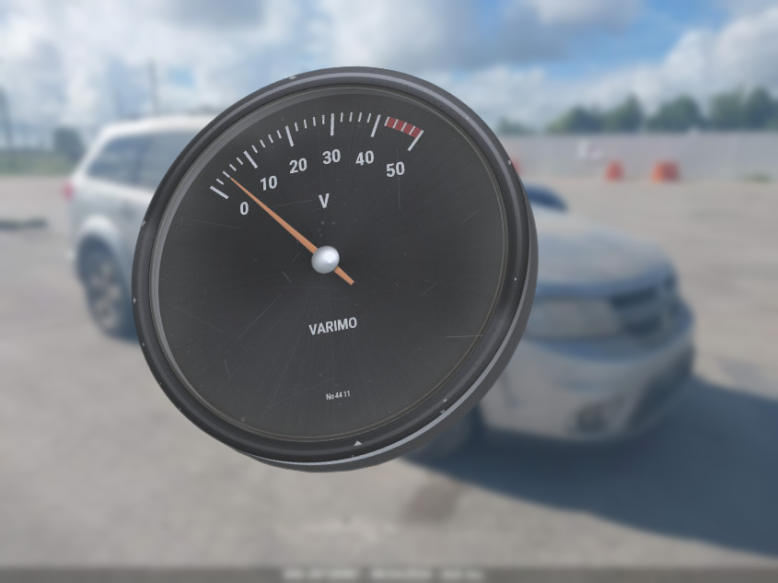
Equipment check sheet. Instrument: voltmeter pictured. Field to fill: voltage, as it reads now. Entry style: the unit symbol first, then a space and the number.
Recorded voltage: V 4
